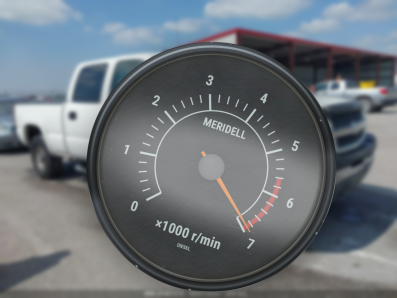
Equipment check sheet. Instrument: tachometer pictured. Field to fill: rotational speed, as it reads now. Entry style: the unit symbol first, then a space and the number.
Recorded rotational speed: rpm 6900
